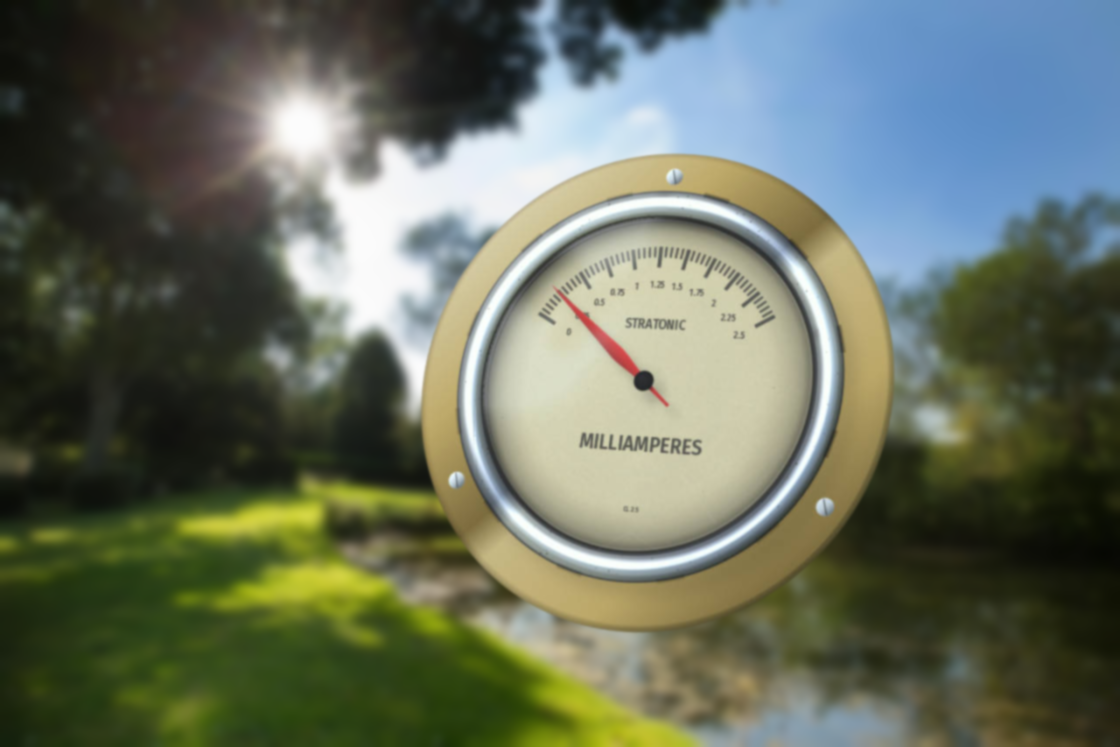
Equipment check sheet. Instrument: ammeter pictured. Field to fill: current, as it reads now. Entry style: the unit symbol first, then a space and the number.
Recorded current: mA 0.25
